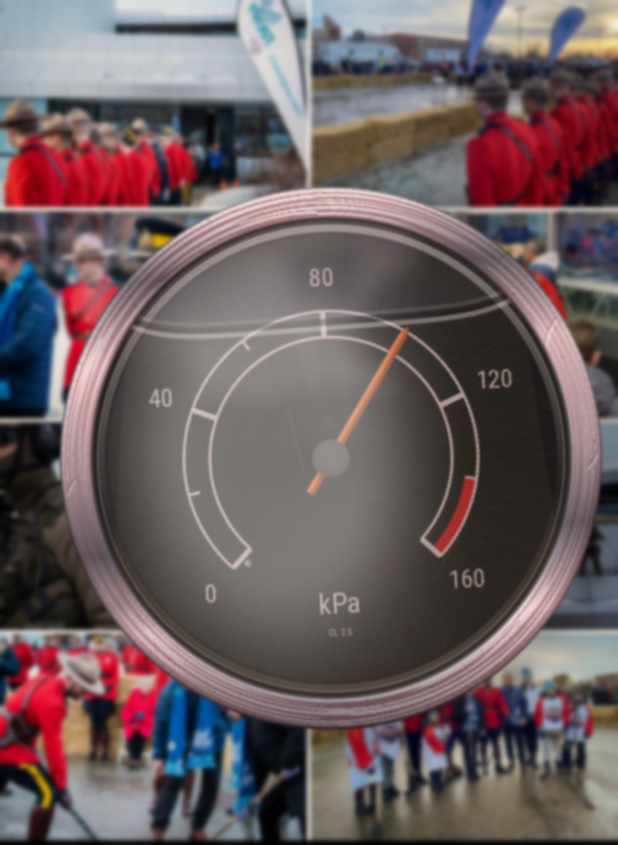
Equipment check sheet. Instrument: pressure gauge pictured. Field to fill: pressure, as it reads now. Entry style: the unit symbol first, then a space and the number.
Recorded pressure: kPa 100
